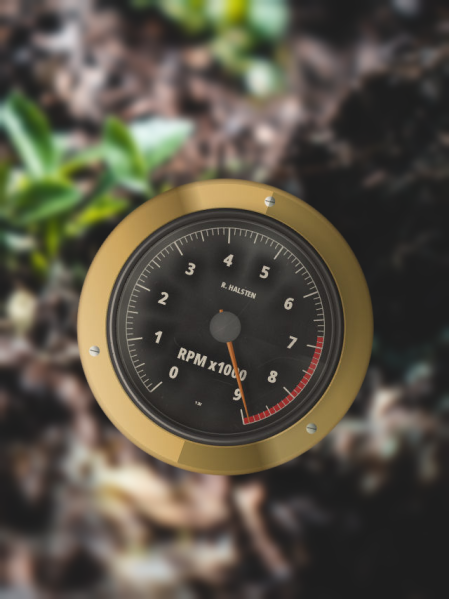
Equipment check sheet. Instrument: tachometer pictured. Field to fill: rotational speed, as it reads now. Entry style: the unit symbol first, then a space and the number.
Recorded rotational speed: rpm 8900
